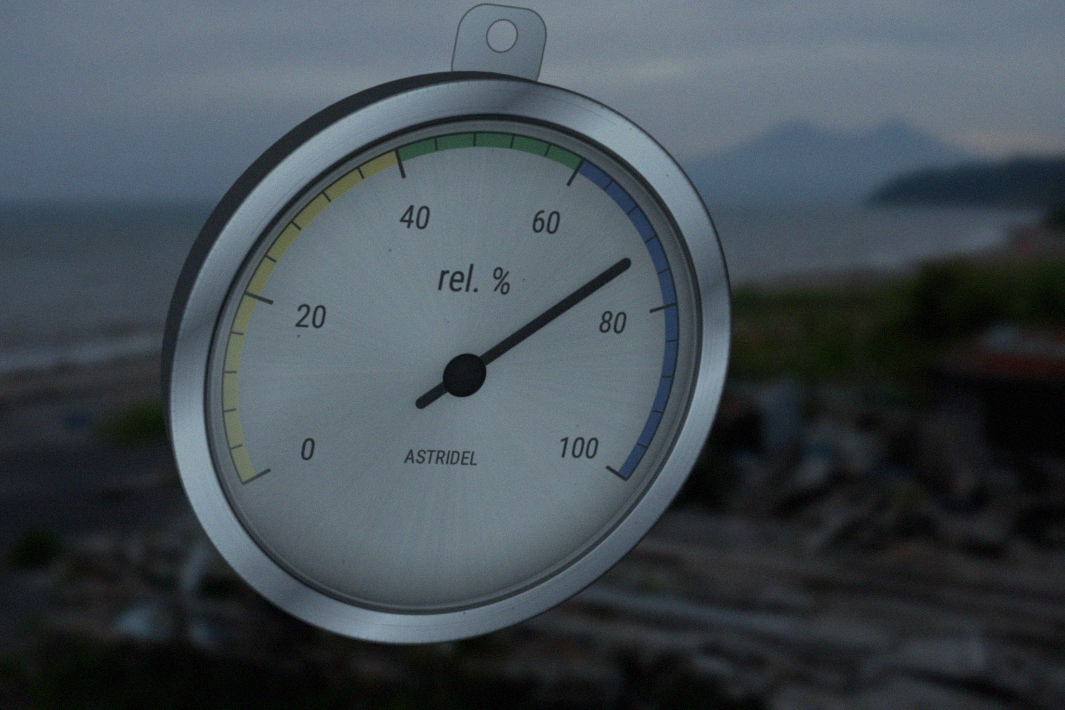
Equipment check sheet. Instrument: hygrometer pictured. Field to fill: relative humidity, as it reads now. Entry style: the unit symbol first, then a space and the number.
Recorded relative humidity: % 72
